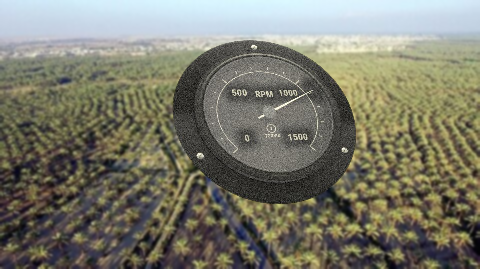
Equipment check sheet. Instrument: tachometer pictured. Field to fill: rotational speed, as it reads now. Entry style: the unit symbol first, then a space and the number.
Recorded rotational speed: rpm 1100
